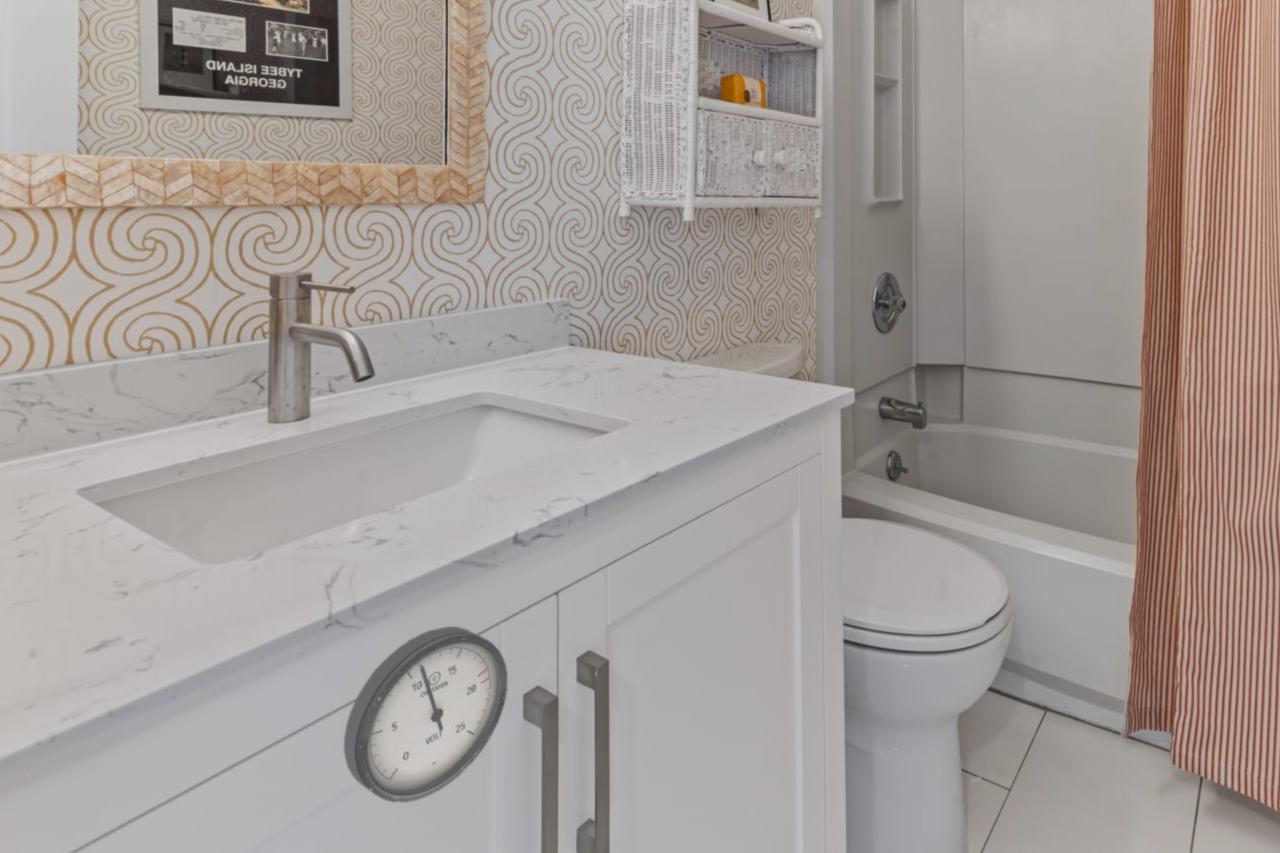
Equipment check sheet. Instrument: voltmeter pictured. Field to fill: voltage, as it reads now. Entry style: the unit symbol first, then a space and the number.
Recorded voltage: V 11
